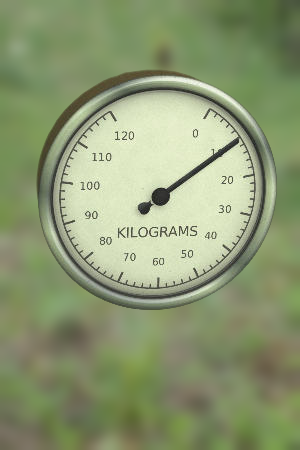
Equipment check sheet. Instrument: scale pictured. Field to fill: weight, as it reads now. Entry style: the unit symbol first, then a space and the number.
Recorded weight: kg 10
